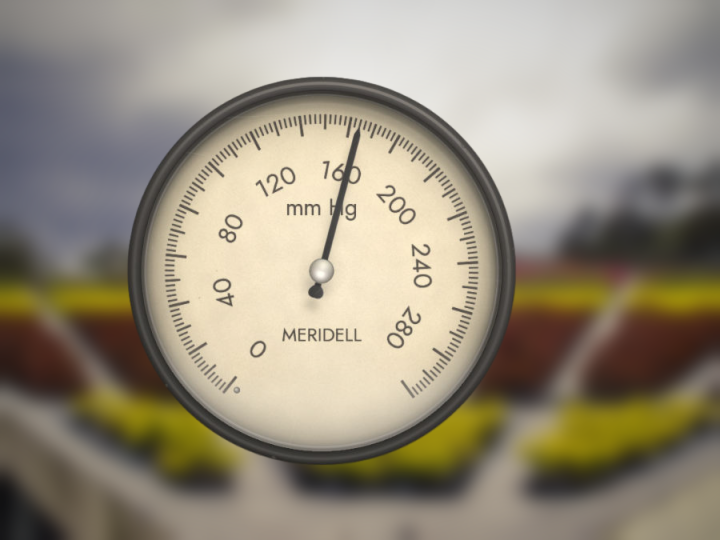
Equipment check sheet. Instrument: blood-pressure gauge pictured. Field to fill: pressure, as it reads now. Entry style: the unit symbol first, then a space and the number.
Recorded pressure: mmHg 164
